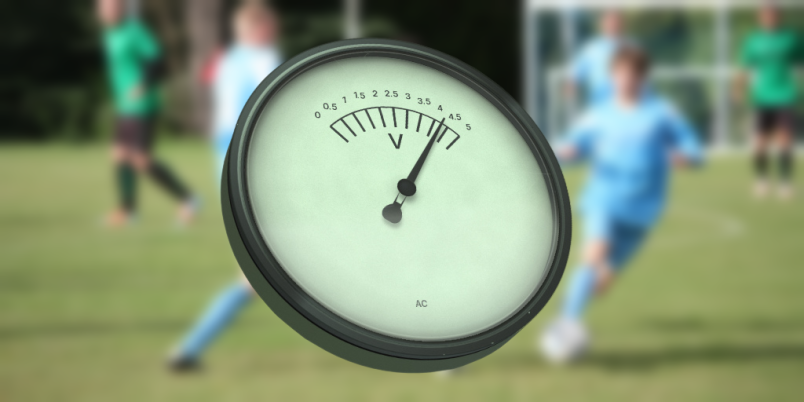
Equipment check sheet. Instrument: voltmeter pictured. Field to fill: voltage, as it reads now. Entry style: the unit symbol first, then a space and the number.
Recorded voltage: V 4.25
